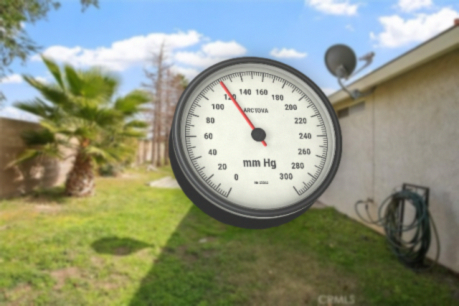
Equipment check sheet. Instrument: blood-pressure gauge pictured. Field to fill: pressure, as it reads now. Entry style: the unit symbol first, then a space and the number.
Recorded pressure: mmHg 120
